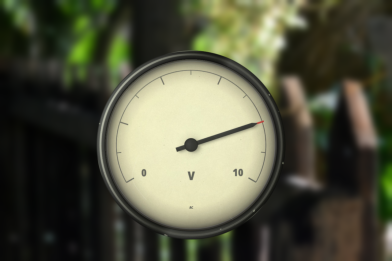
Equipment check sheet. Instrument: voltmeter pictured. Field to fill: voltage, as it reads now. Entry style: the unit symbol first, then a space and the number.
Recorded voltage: V 8
